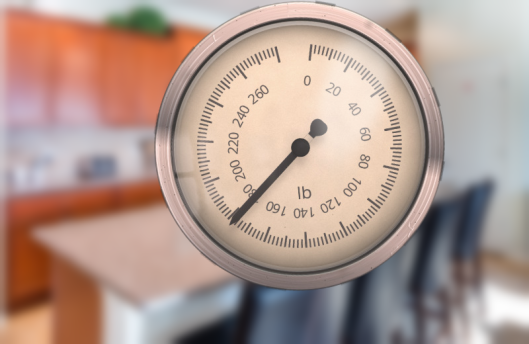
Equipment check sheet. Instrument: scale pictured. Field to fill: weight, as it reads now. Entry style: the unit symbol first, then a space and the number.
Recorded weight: lb 178
